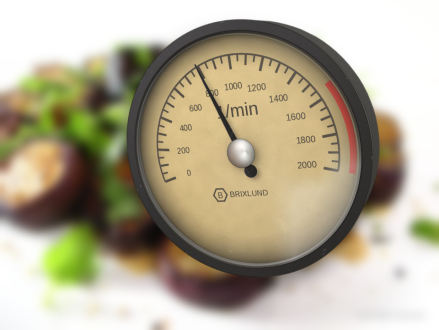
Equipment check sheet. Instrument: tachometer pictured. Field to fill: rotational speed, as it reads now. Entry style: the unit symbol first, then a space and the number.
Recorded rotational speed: rpm 800
